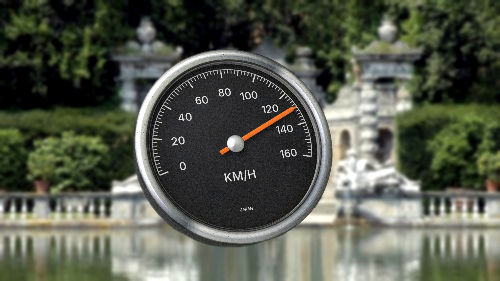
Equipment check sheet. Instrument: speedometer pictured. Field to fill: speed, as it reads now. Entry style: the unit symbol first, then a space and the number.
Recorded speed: km/h 130
